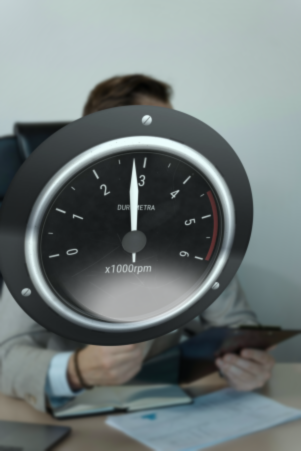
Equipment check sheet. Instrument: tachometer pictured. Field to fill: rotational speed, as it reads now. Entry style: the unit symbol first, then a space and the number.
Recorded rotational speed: rpm 2750
